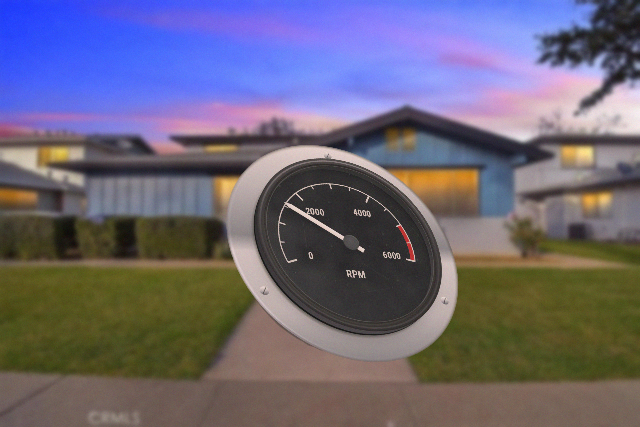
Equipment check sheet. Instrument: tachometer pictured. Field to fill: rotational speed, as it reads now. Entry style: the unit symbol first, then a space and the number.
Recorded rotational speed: rpm 1500
